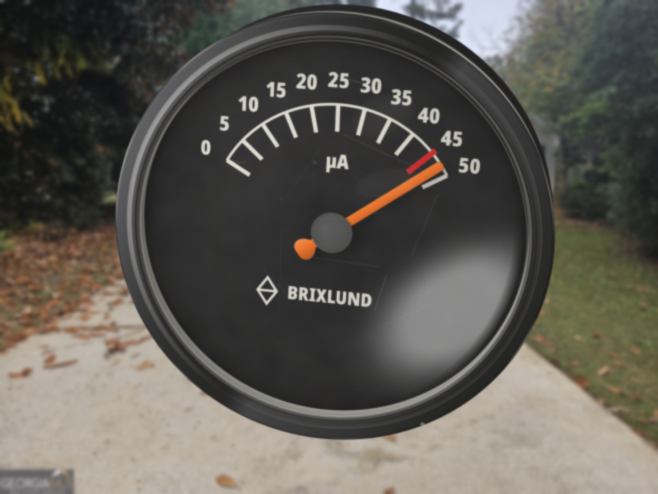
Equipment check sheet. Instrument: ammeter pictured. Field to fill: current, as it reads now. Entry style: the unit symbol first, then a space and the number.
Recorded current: µA 47.5
